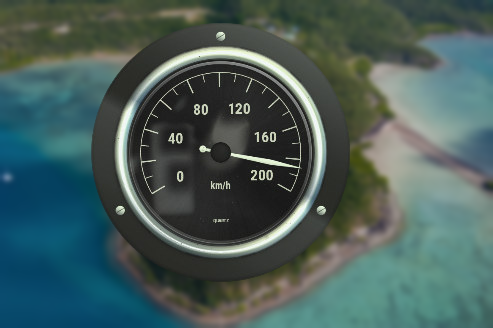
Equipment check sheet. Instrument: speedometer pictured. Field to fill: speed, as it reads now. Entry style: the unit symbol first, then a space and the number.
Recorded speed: km/h 185
